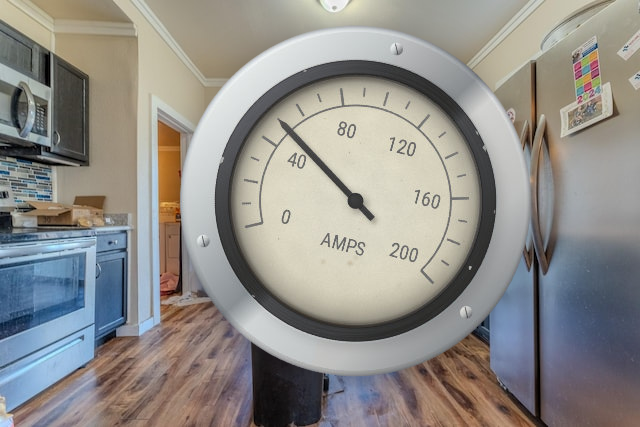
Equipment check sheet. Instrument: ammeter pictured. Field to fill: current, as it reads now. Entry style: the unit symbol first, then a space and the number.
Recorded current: A 50
